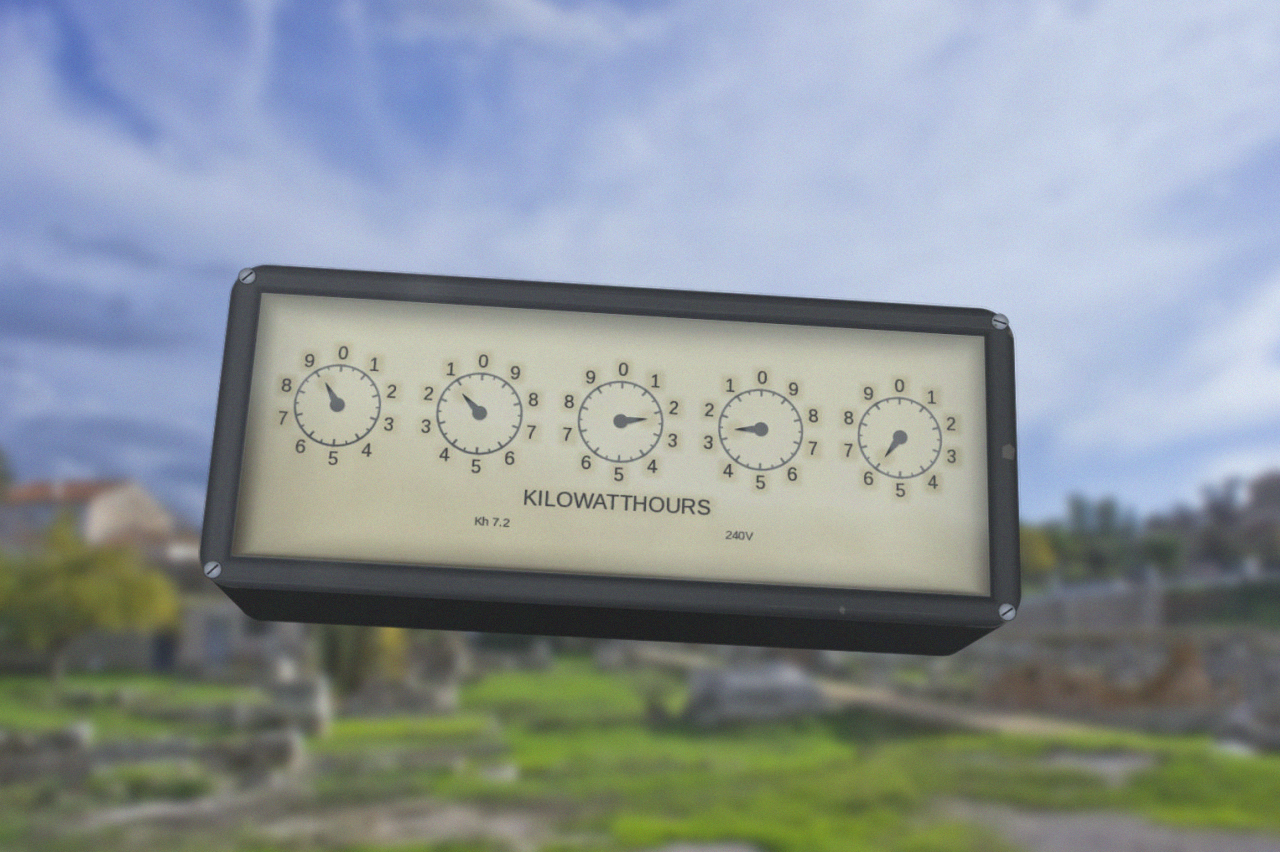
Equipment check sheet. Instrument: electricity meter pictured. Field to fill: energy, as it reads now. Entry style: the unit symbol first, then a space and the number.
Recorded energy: kWh 91226
